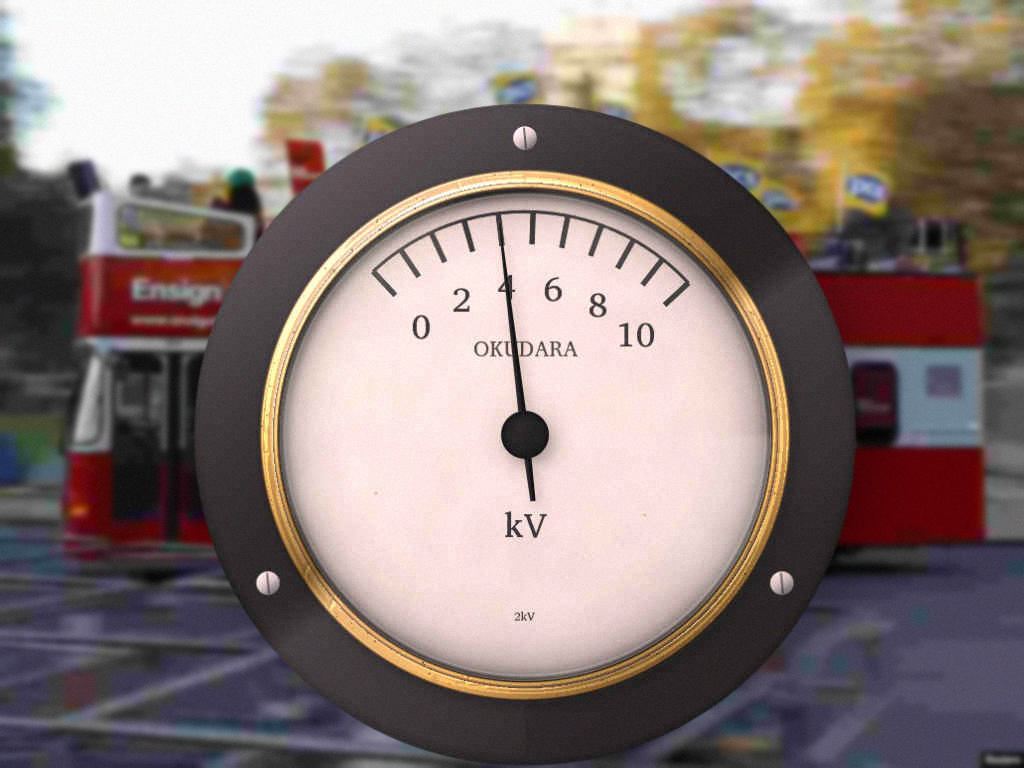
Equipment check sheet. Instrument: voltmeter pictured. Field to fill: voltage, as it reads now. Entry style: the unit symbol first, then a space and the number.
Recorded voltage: kV 4
